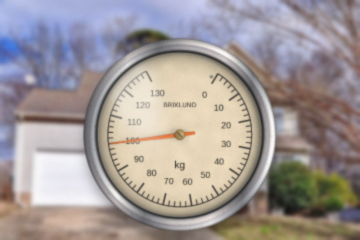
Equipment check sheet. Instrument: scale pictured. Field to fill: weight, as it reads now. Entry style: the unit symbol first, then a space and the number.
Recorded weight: kg 100
